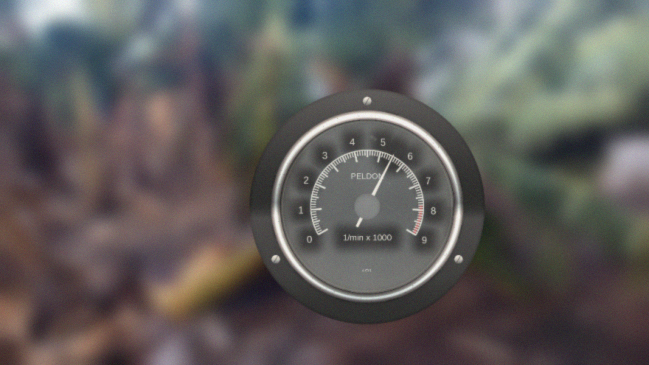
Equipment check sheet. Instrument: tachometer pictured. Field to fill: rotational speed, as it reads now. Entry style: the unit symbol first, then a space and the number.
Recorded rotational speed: rpm 5500
